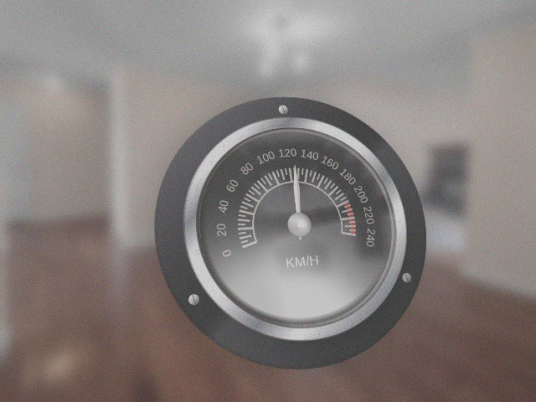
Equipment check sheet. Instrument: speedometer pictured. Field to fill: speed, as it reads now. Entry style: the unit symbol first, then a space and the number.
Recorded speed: km/h 125
